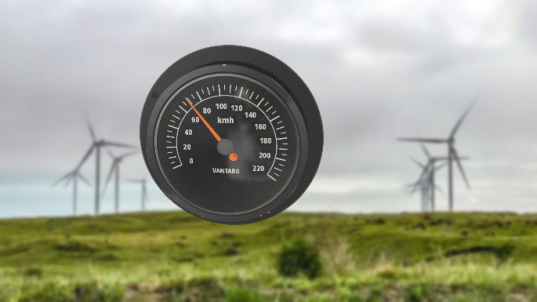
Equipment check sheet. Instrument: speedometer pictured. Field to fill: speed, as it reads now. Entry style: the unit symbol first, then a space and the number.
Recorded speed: km/h 70
